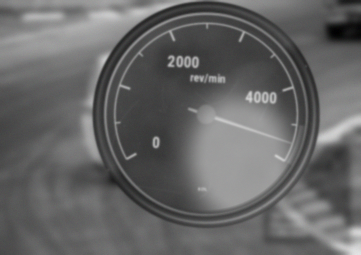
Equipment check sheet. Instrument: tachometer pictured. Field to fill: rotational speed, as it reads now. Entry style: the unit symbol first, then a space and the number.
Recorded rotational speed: rpm 4750
